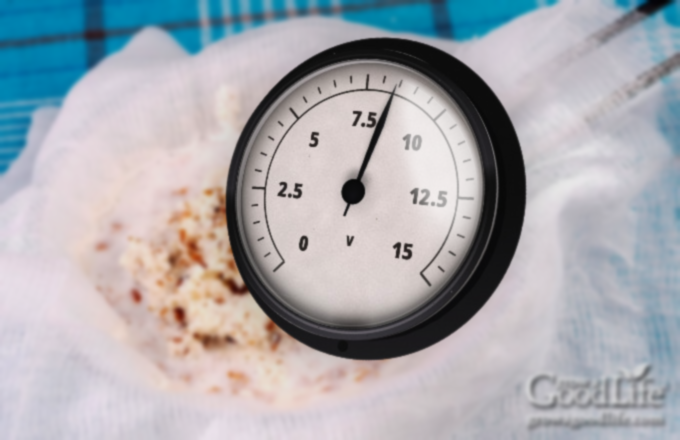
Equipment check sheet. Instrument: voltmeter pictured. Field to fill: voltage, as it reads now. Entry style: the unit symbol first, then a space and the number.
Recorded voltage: V 8.5
